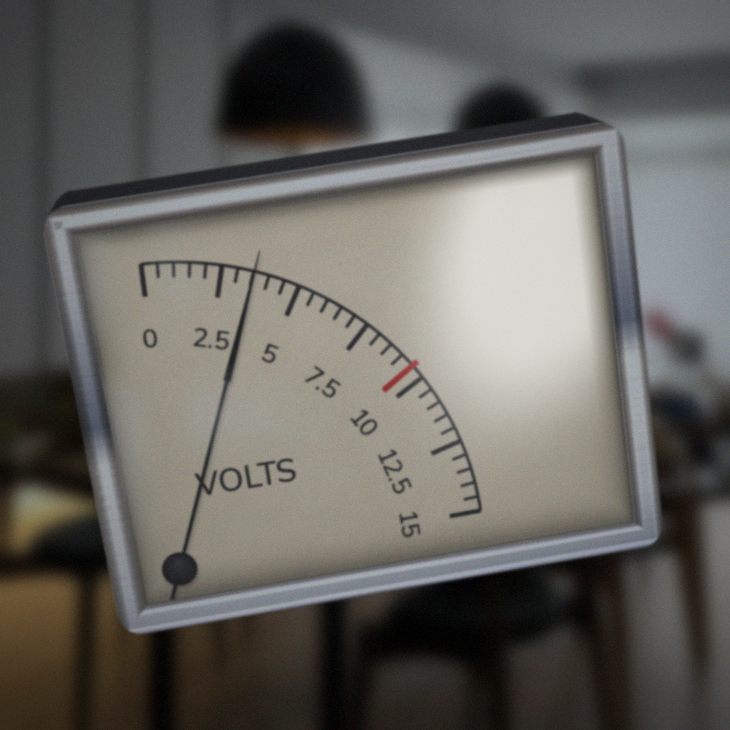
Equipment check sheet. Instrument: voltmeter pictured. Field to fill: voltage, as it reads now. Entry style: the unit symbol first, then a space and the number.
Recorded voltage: V 3.5
